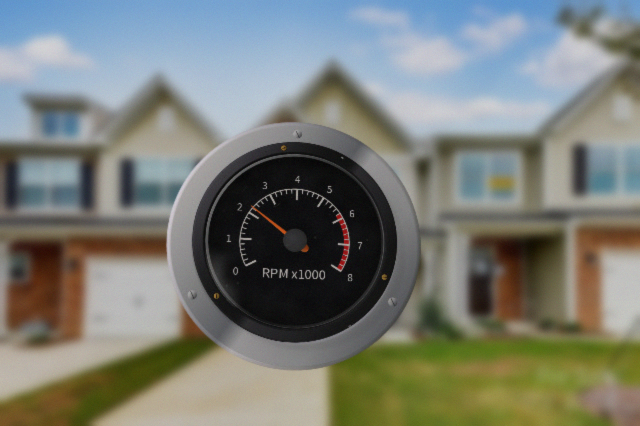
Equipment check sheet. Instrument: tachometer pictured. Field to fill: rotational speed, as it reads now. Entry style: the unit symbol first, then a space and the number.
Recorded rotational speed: rpm 2200
